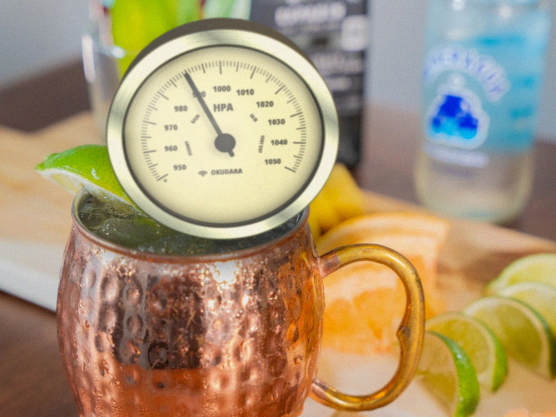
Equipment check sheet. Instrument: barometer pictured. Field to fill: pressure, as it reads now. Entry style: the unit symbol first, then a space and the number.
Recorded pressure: hPa 990
